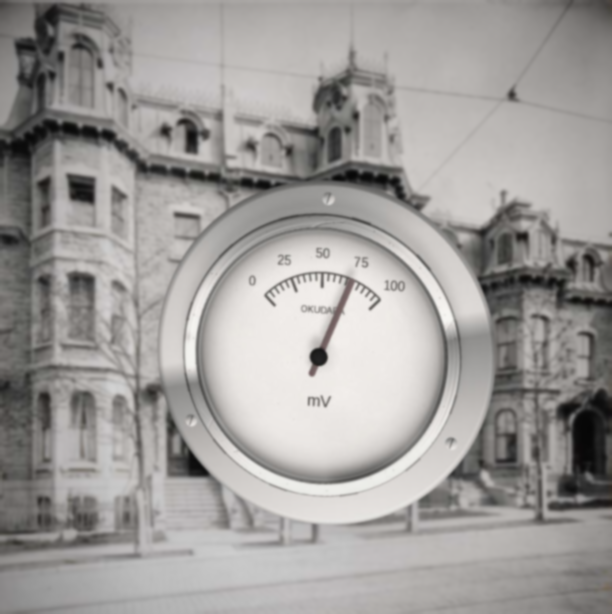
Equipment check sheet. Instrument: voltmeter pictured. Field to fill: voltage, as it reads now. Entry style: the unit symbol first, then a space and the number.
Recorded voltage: mV 75
